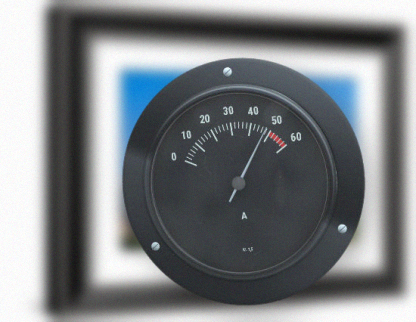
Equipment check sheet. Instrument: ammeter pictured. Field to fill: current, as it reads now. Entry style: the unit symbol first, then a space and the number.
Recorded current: A 48
